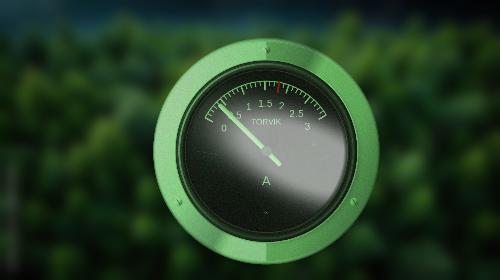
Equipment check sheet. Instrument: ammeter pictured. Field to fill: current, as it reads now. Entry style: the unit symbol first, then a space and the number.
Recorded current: A 0.4
